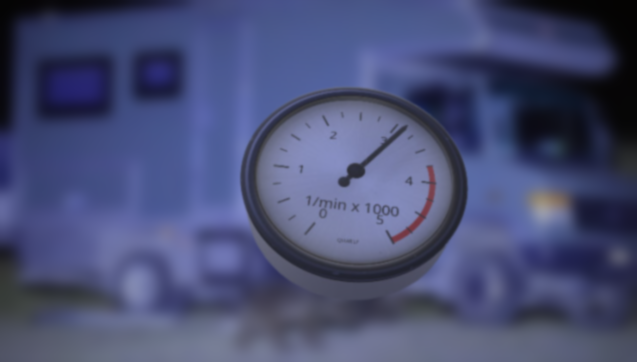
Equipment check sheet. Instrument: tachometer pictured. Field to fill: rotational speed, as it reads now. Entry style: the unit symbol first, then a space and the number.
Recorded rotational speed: rpm 3125
